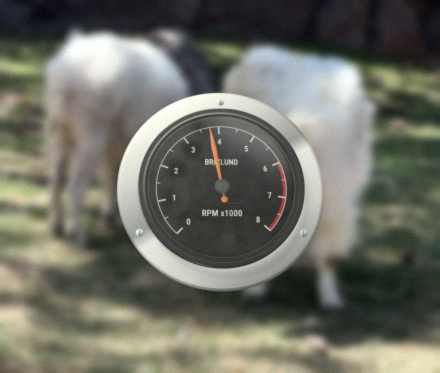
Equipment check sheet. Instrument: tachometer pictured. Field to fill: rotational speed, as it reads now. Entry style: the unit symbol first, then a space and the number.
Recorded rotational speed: rpm 3750
